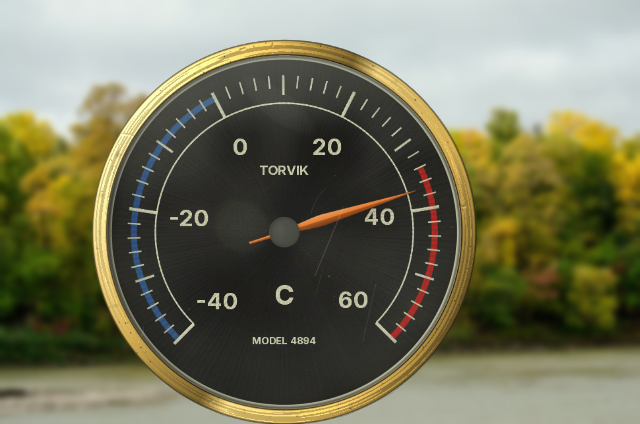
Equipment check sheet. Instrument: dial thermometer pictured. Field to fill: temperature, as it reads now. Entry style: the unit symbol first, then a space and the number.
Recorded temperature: °C 37
